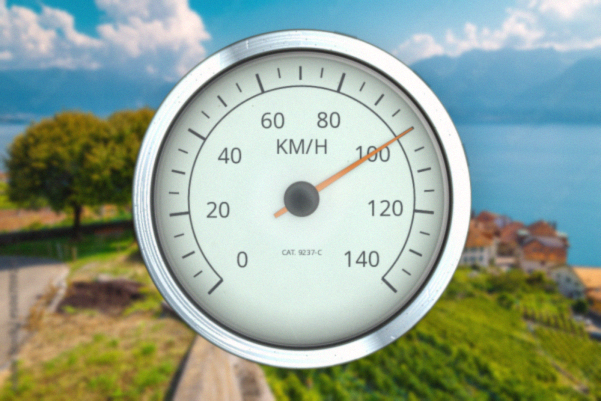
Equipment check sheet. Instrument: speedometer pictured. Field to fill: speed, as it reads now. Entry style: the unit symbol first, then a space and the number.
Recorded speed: km/h 100
